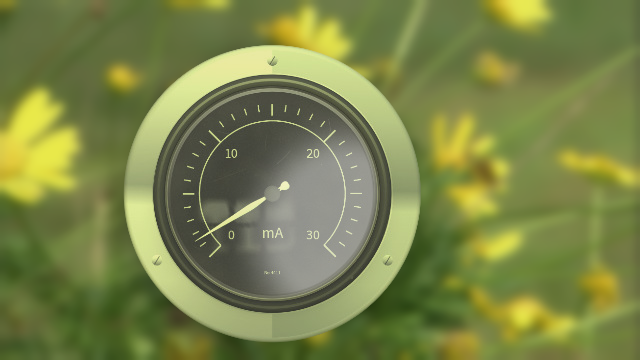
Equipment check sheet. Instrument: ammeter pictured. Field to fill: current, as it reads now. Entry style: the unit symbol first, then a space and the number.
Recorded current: mA 1.5
